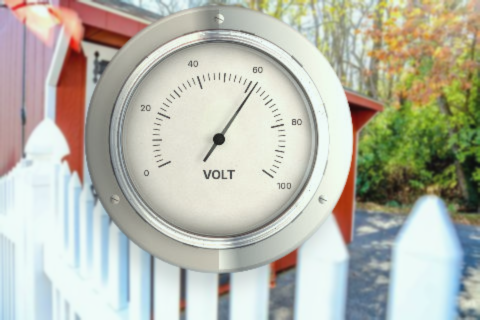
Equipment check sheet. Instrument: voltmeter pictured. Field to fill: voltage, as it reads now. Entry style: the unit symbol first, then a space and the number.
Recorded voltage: V 62
